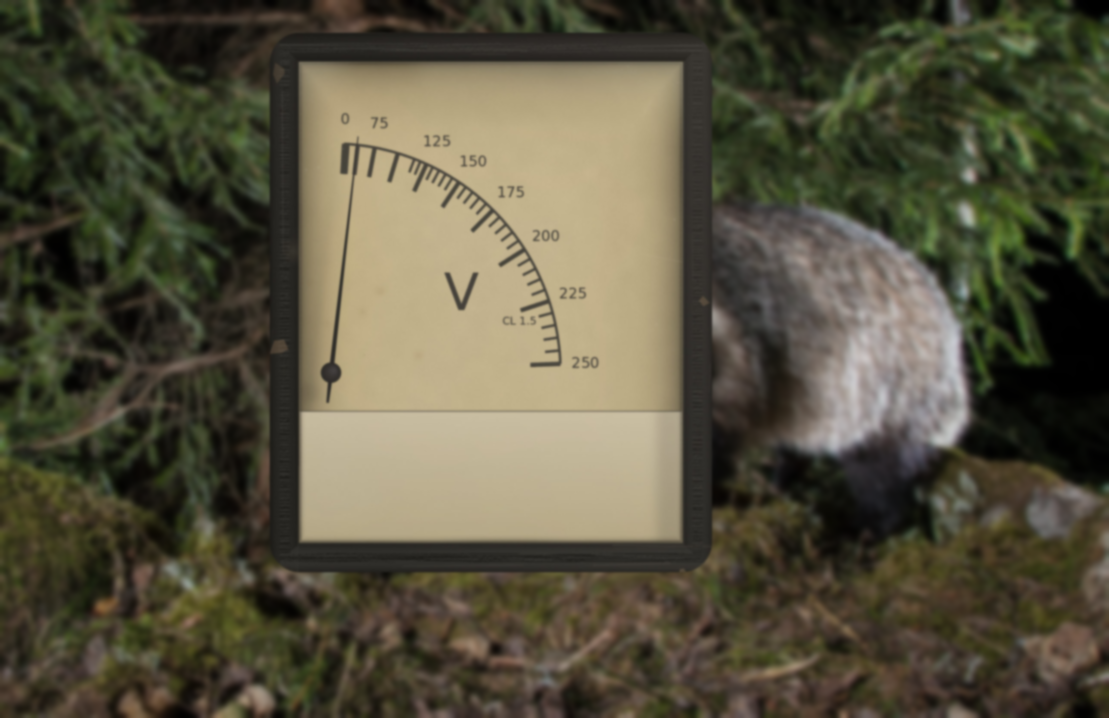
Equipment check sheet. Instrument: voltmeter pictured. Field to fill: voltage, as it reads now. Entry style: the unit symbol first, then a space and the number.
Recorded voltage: V 50
